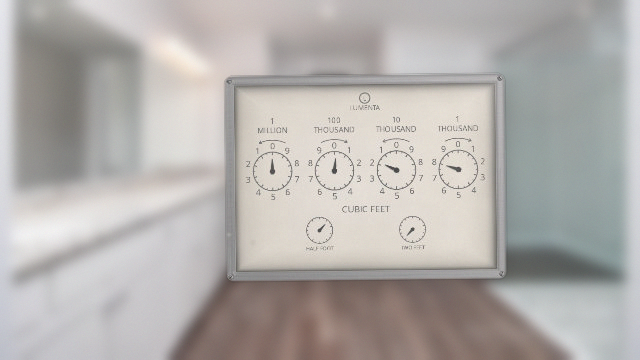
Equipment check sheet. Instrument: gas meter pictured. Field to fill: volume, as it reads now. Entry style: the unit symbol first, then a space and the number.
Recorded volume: ft³ 1800
